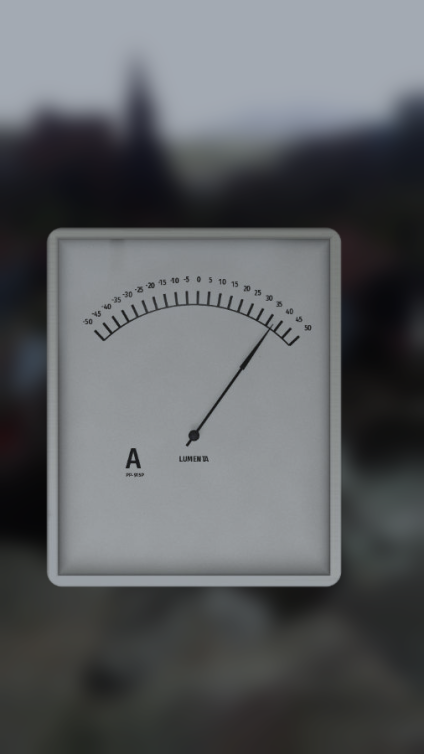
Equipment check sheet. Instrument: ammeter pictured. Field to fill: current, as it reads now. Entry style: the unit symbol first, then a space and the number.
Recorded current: A 37.5
